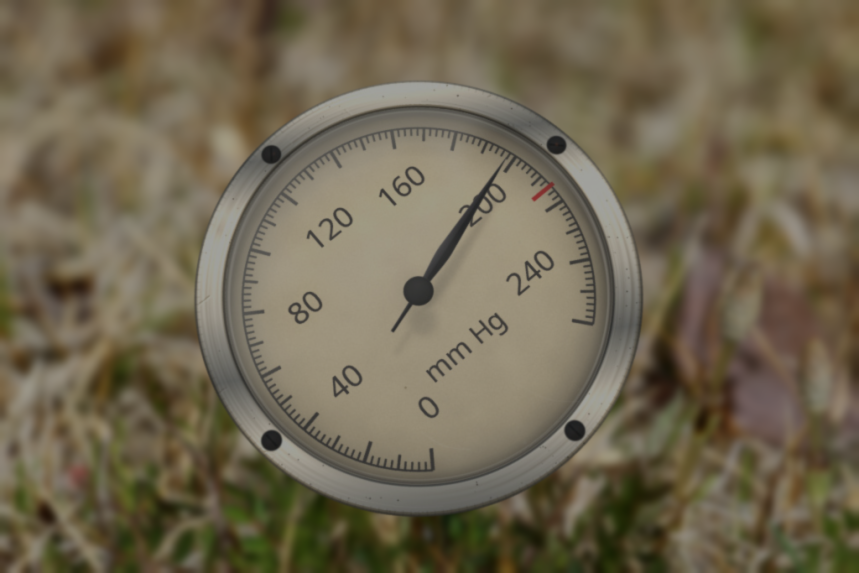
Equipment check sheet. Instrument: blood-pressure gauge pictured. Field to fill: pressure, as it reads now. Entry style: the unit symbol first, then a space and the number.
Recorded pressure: mmHg 198
